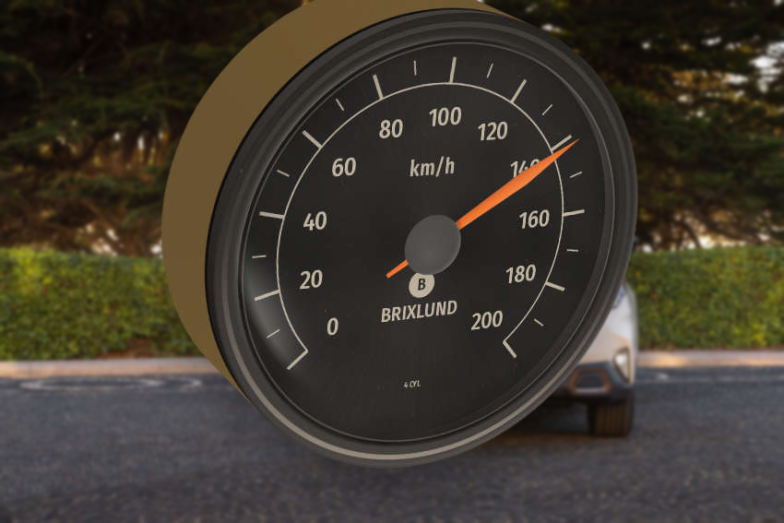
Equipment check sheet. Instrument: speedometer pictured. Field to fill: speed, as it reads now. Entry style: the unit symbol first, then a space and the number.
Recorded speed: km/h 140
